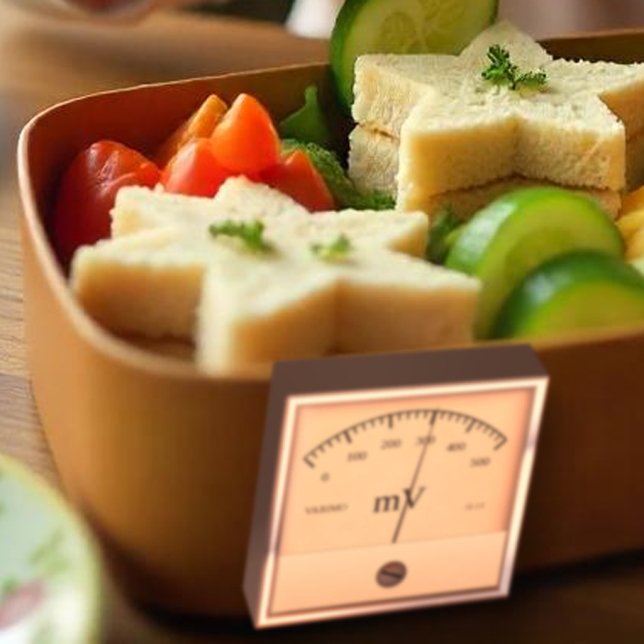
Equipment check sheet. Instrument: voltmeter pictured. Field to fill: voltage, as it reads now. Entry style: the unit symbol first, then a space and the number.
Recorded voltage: mV 300
